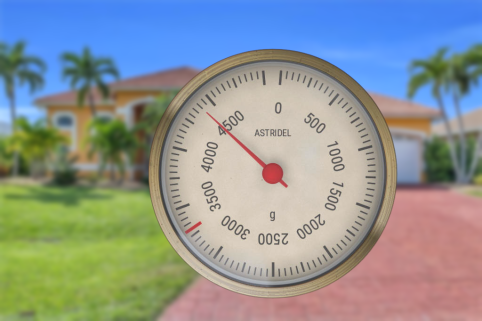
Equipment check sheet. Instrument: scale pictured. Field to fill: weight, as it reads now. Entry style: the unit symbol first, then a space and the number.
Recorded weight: g 4400
